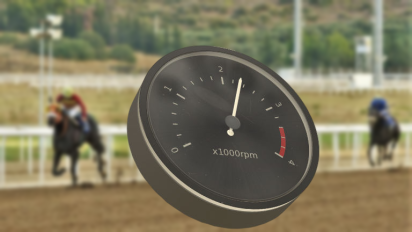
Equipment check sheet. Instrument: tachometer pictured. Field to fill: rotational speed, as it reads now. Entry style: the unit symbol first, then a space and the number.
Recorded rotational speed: rpm 2300
